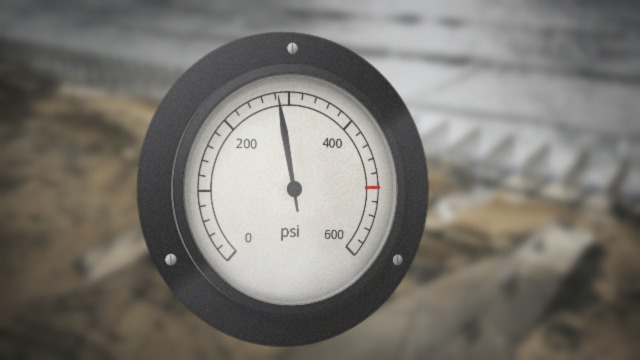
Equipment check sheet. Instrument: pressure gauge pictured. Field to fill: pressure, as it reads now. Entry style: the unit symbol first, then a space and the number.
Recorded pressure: psi 280
